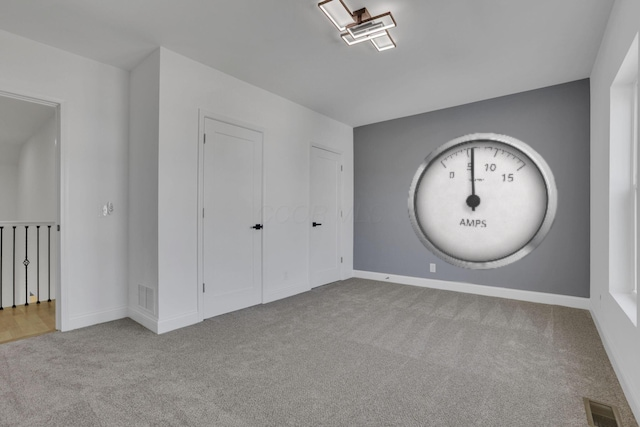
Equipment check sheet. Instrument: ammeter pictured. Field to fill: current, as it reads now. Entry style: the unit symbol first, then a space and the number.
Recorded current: A 6
